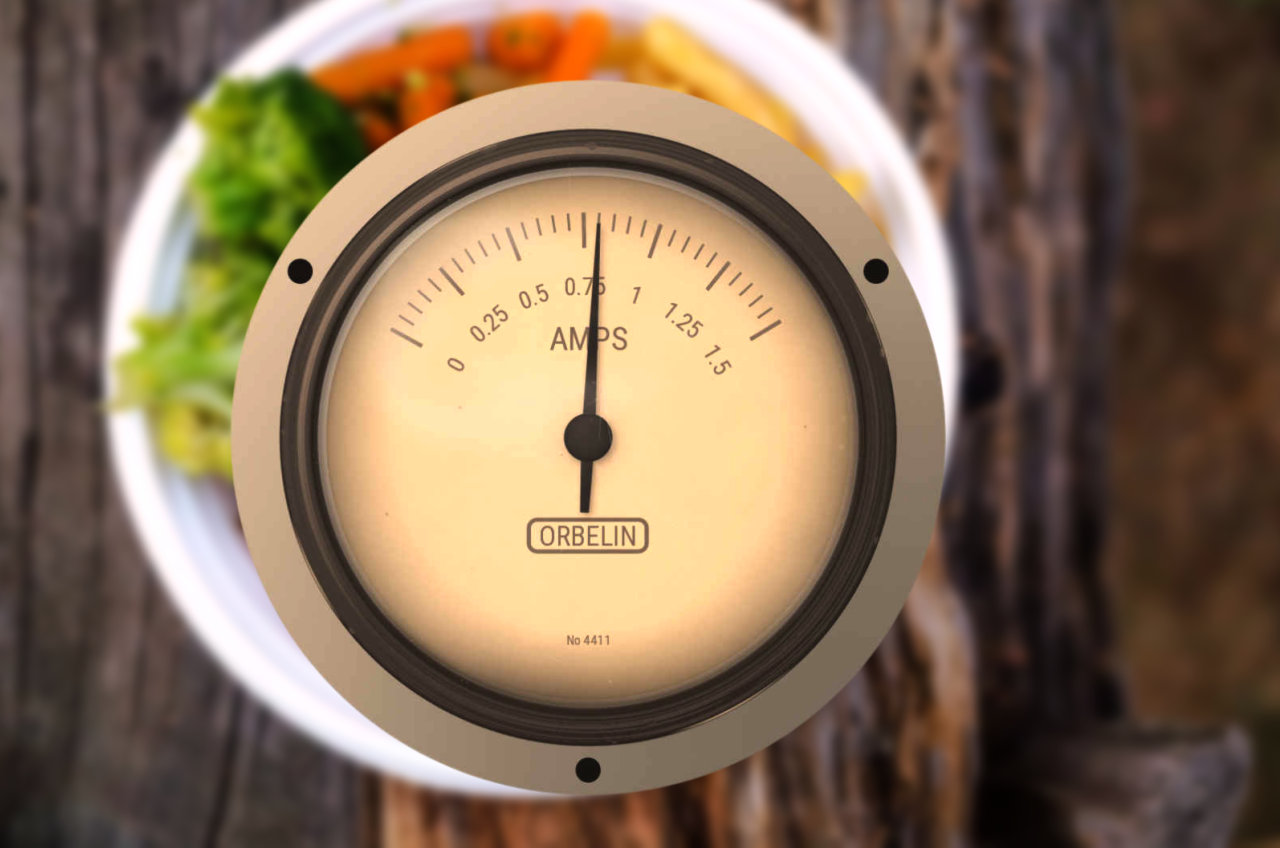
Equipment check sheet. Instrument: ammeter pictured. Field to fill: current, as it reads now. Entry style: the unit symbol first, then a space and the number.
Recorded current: A 0.8
